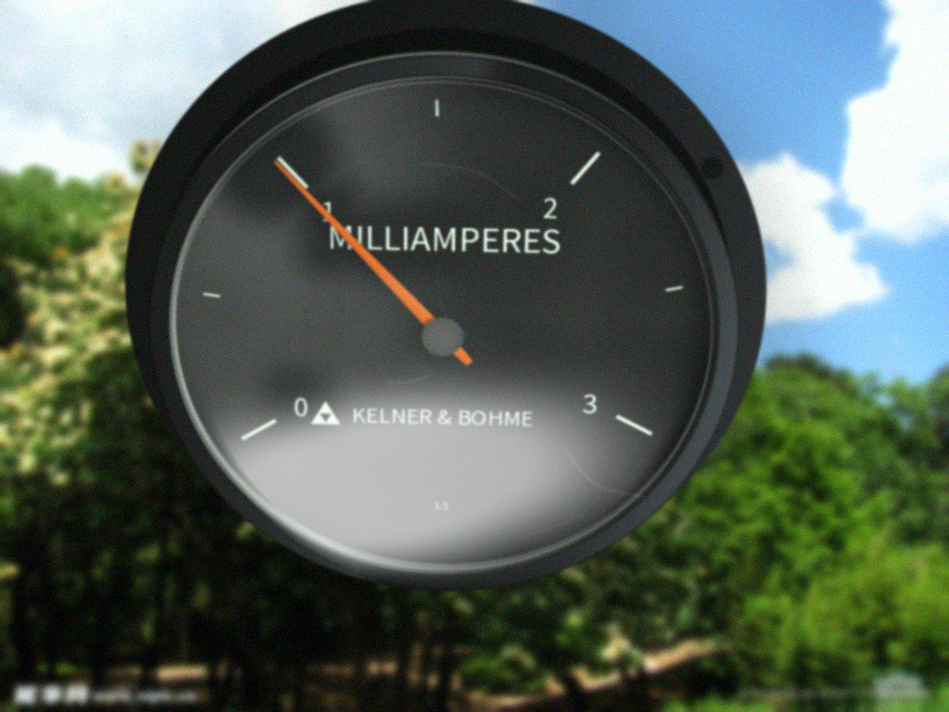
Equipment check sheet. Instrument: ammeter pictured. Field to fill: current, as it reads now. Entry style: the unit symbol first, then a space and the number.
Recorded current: mA 1
